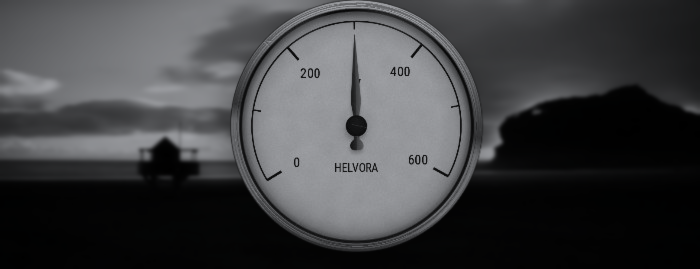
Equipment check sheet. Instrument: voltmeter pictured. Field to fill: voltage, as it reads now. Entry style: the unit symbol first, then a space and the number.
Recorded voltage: V 300
